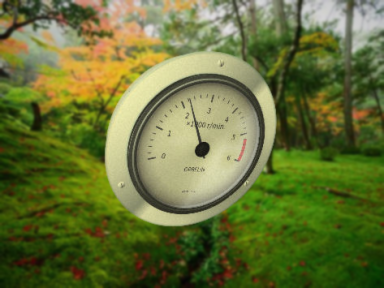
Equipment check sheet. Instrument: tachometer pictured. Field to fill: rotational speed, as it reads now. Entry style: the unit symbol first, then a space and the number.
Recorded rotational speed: rpm 2200
